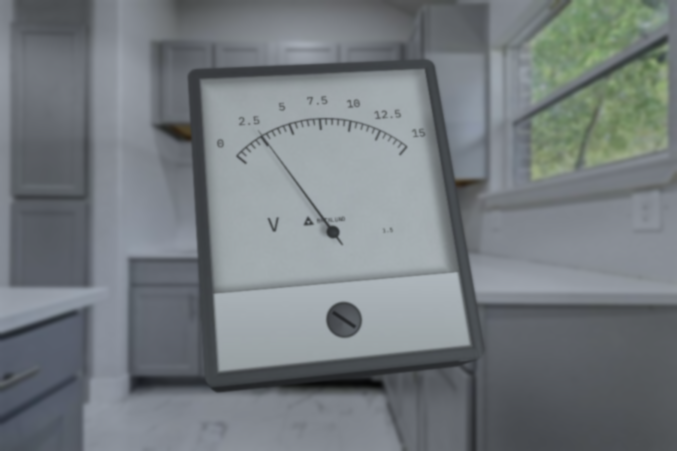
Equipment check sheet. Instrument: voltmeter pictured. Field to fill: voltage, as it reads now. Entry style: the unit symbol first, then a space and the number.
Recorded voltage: V 2.5
